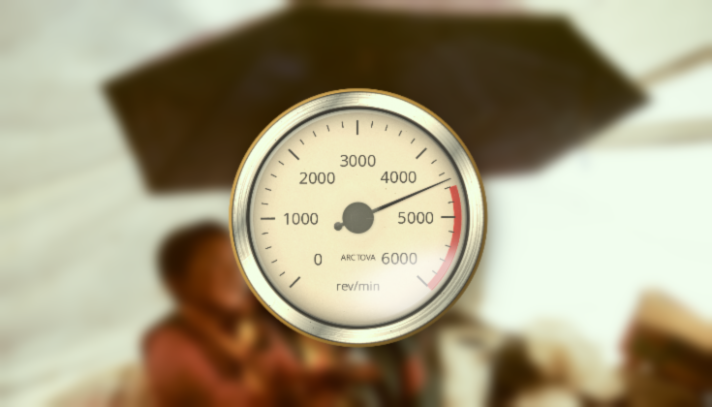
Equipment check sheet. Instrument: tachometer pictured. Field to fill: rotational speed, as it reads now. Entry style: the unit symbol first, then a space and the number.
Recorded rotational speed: rpm 4500
